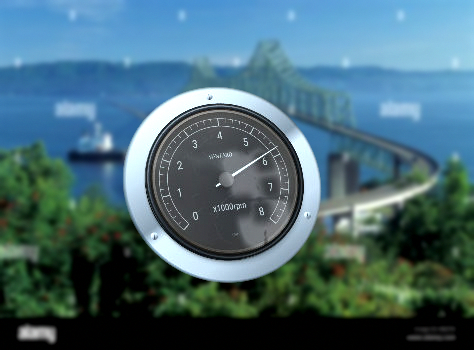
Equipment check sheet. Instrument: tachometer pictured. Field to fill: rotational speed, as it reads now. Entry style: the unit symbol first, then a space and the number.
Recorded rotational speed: rpm 5800
